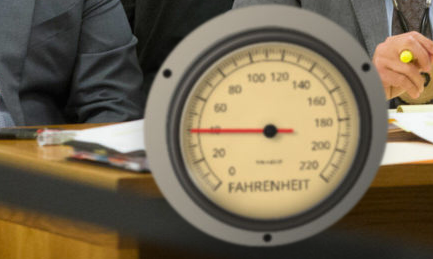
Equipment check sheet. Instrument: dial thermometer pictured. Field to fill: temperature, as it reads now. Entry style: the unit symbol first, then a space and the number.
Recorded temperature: °F 40
